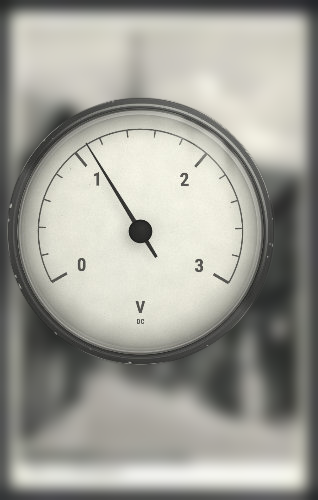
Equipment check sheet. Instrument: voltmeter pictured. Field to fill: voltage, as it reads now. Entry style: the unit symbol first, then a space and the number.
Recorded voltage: V 1.1
